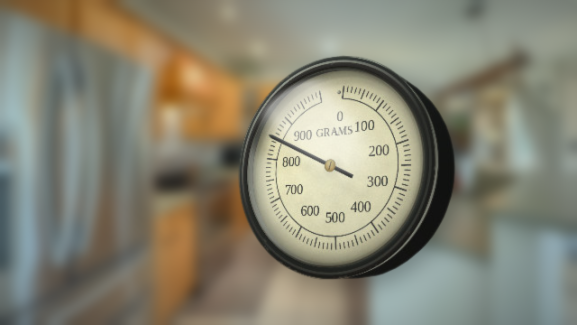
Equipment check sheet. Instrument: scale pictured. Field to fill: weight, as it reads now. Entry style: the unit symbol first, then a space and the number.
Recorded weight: g 850
